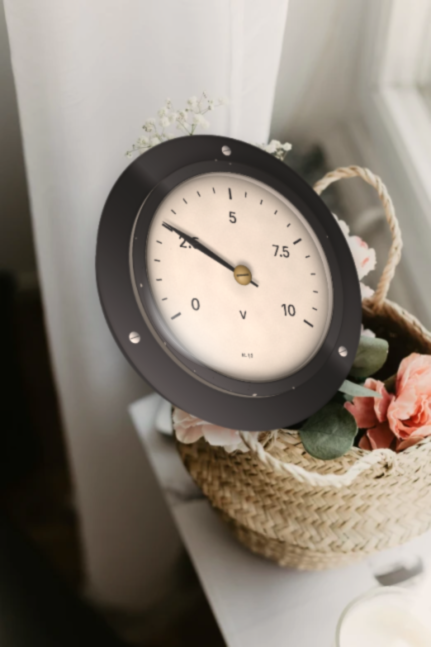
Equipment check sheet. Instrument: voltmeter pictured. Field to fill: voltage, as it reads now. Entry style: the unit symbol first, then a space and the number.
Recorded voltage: V 2.5
